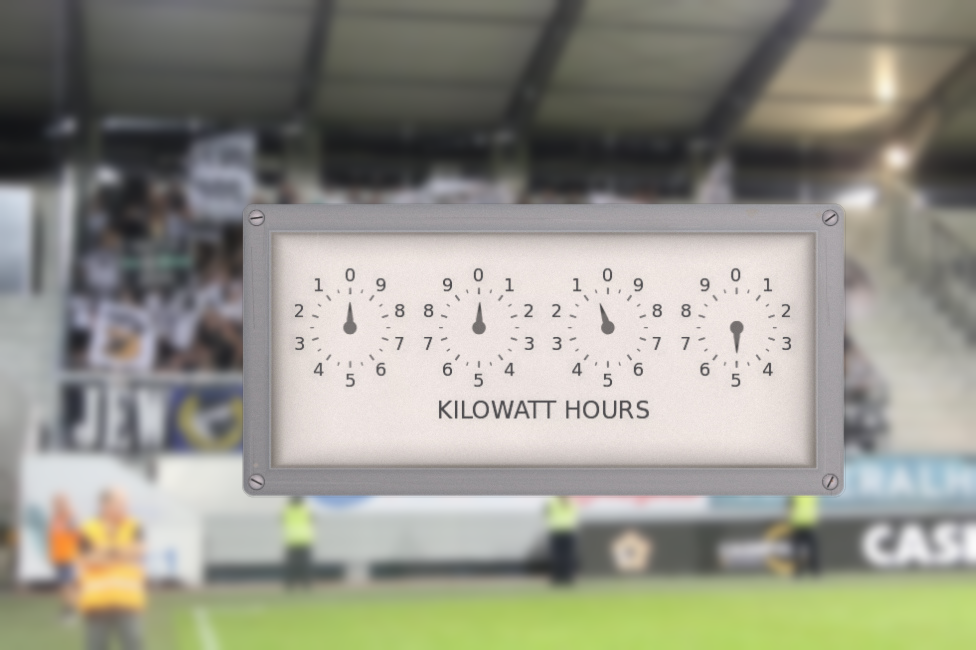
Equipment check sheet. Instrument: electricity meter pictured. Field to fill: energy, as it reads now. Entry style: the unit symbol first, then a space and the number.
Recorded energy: kWh 5
